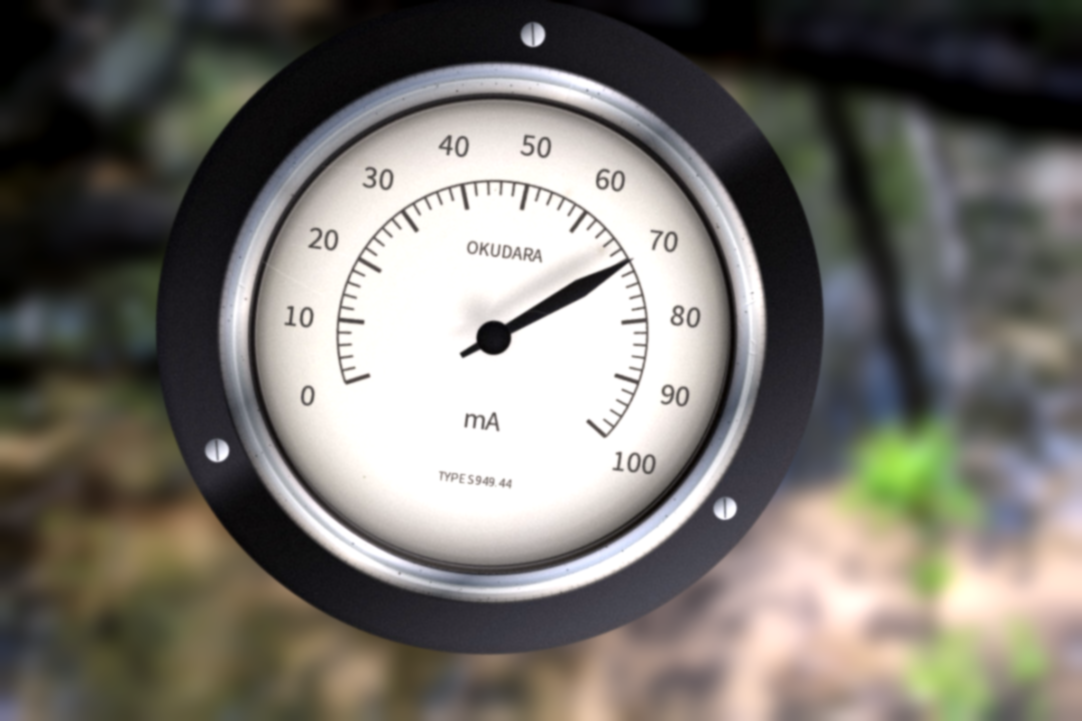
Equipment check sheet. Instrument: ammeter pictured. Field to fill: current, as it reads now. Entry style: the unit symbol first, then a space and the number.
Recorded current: mA 70
